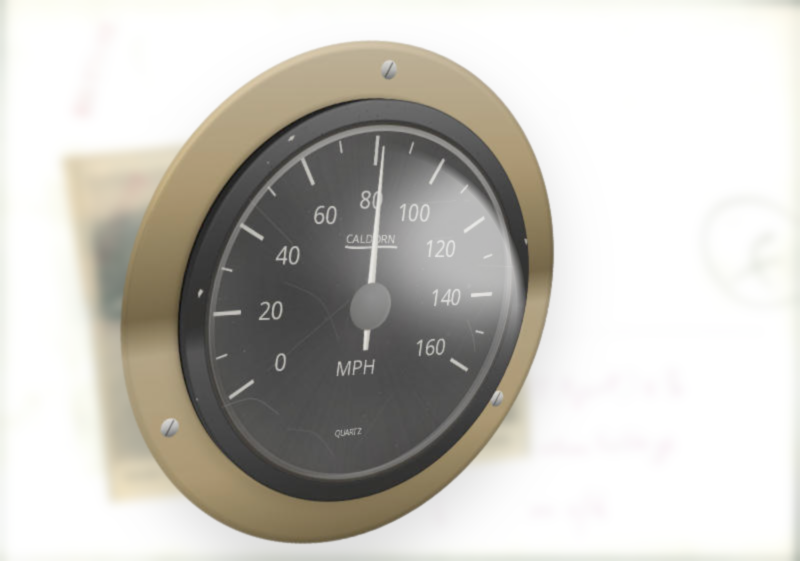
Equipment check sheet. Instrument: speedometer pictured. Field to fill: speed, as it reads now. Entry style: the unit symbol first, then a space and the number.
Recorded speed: mph 80
